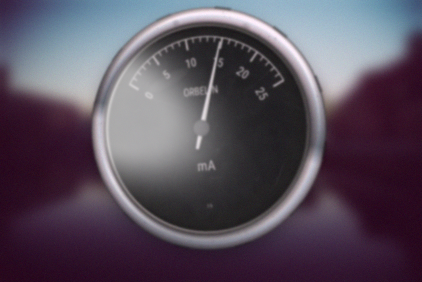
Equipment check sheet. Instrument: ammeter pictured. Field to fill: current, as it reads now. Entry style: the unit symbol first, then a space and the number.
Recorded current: mA 15
